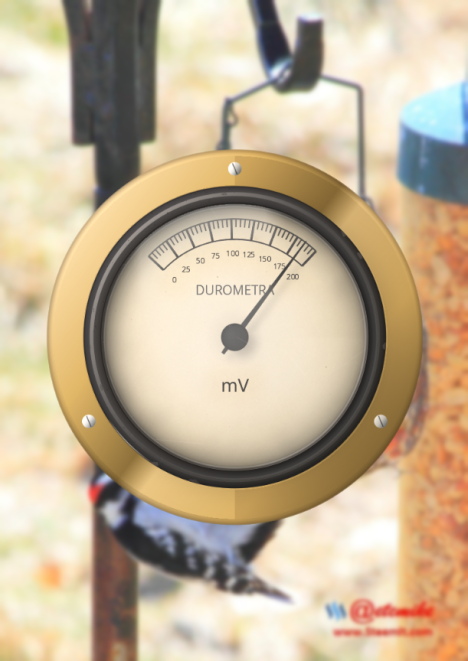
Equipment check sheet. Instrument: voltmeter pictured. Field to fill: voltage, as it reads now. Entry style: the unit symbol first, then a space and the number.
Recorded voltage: mV 185
